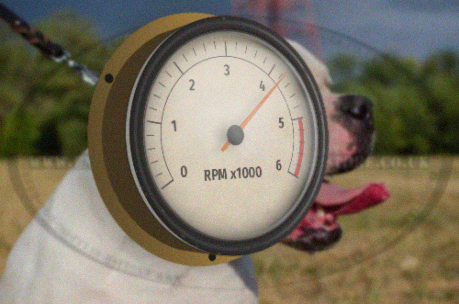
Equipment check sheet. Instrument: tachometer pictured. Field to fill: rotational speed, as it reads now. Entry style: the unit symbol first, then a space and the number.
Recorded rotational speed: rpm 4200
